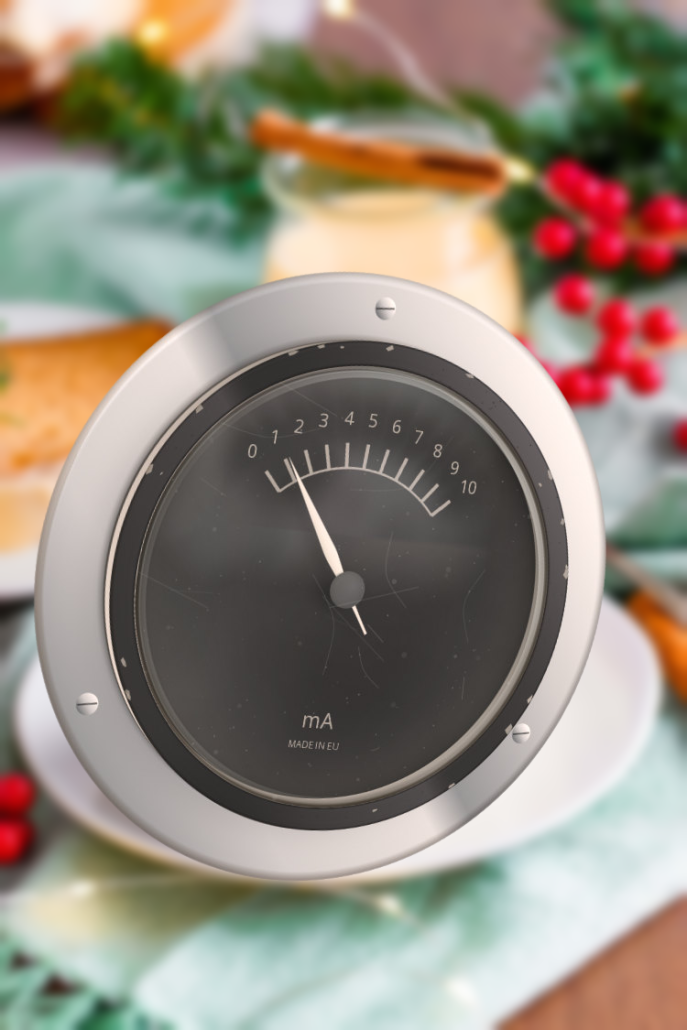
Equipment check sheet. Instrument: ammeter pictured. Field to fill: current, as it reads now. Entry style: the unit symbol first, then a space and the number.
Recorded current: mA 1
